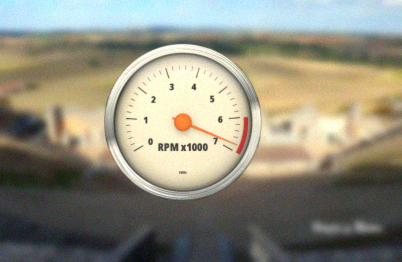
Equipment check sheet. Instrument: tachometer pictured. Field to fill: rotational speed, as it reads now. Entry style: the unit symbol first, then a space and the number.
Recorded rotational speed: rpm 6800
